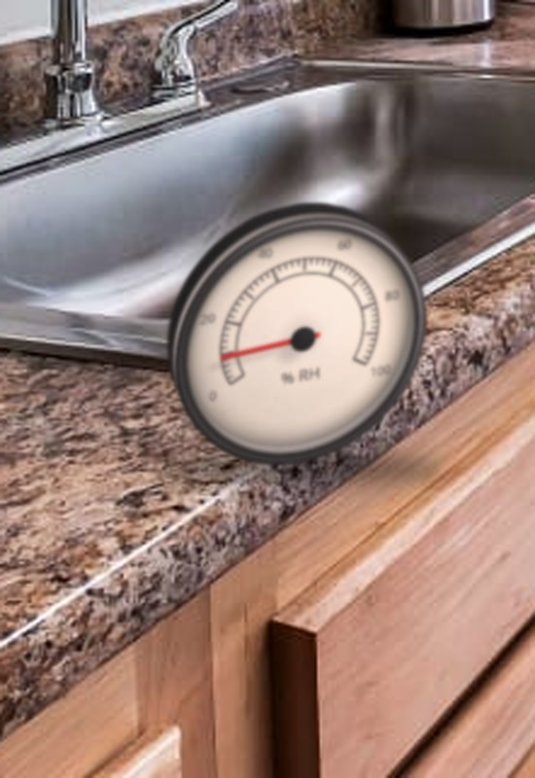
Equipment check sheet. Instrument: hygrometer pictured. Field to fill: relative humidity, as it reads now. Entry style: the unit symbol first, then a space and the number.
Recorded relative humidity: % 10
